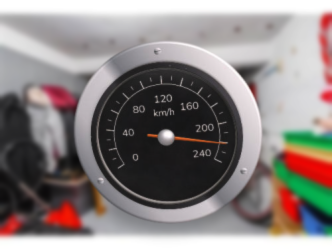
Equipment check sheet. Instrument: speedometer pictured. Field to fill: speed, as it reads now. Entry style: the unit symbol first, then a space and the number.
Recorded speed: km/h 220
